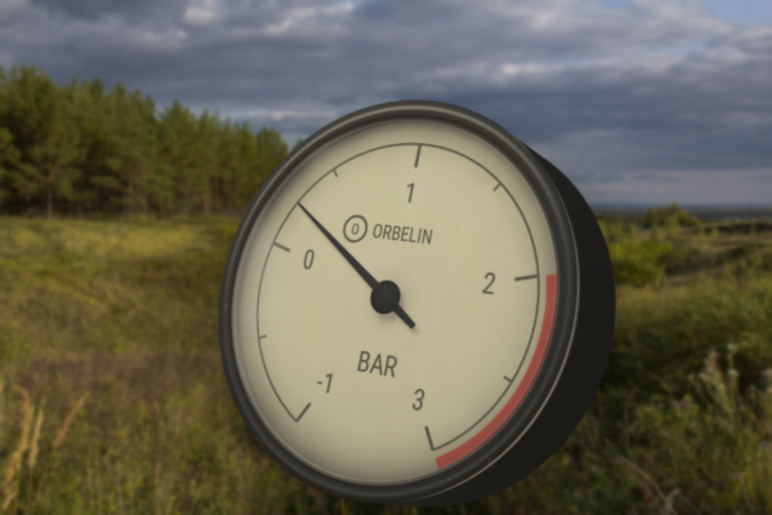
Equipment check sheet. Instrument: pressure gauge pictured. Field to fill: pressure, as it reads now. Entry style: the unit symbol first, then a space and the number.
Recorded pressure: bar 0.25
